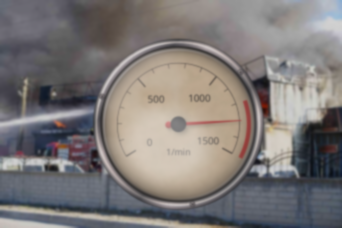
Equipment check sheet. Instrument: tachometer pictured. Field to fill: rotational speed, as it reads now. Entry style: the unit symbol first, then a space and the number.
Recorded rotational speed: rpm 1300
